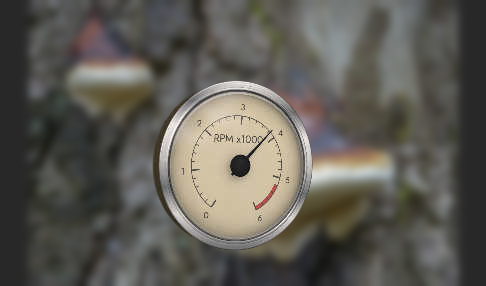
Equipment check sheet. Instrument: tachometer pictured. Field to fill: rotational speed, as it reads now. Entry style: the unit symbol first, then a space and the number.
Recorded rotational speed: rpm 3800
